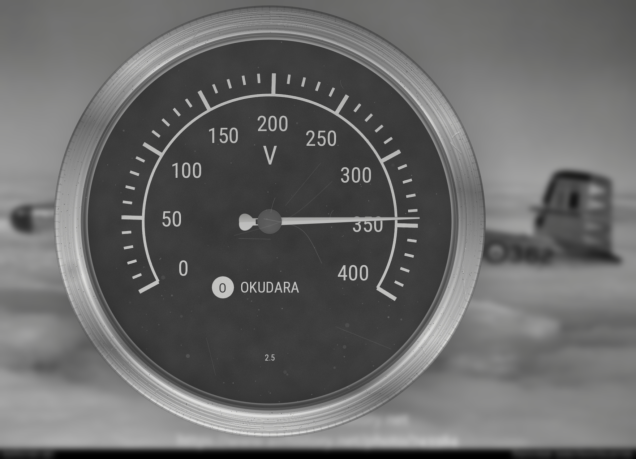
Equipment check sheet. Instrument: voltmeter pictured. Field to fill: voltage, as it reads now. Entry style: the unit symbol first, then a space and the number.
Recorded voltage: V 345
